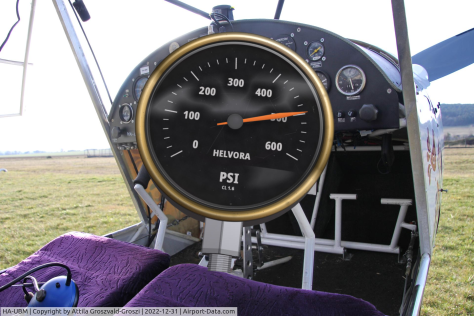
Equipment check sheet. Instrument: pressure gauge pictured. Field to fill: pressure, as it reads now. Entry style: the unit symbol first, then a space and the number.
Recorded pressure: psi 500
